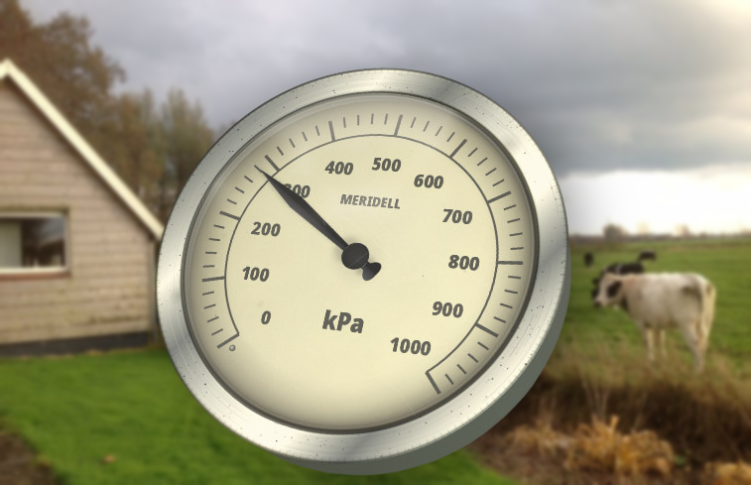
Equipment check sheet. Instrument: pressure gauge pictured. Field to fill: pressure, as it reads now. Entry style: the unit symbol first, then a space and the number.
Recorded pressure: kPa 280
